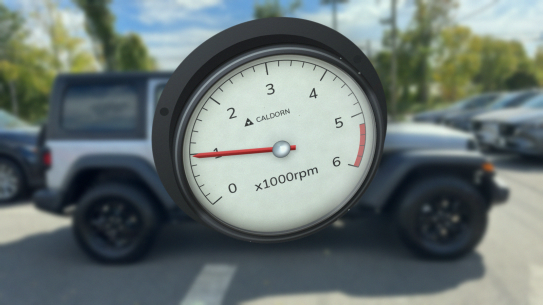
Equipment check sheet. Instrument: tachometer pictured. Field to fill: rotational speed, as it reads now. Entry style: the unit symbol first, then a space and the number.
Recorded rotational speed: rpm 1000
